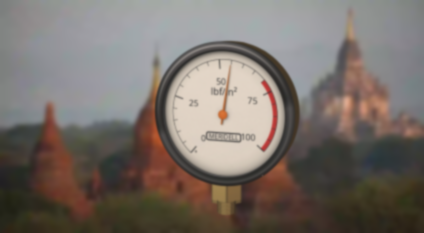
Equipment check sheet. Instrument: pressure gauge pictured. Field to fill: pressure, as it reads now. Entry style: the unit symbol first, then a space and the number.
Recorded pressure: psi 55
